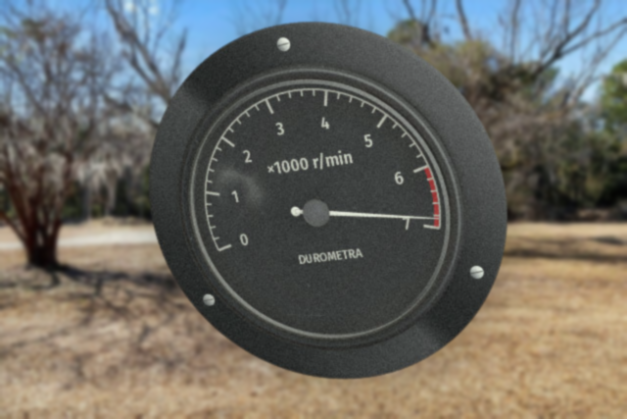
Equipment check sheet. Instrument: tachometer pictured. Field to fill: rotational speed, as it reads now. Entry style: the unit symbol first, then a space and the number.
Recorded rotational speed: rpm 6800
